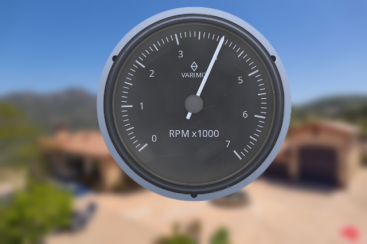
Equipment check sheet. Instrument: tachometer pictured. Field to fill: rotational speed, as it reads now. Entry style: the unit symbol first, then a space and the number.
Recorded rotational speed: rpm 4000
